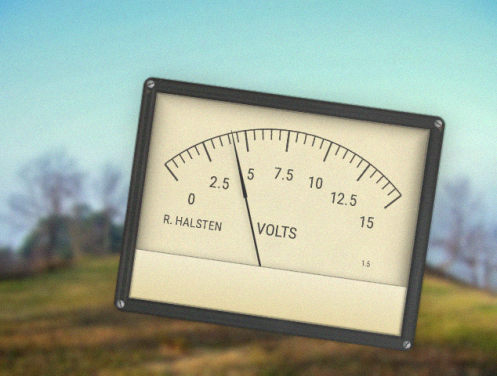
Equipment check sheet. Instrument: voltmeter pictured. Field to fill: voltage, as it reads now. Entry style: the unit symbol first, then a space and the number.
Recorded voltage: V 4.25
